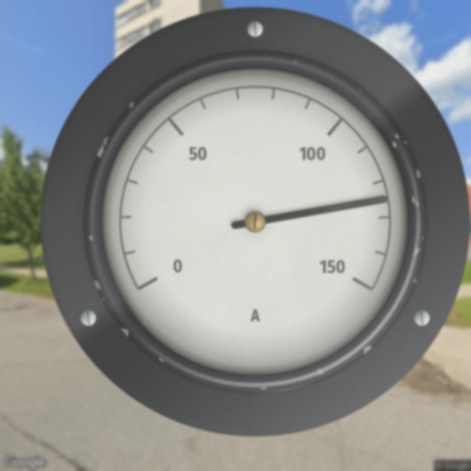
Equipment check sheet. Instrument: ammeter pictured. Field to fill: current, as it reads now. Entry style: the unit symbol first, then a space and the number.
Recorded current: A 125
